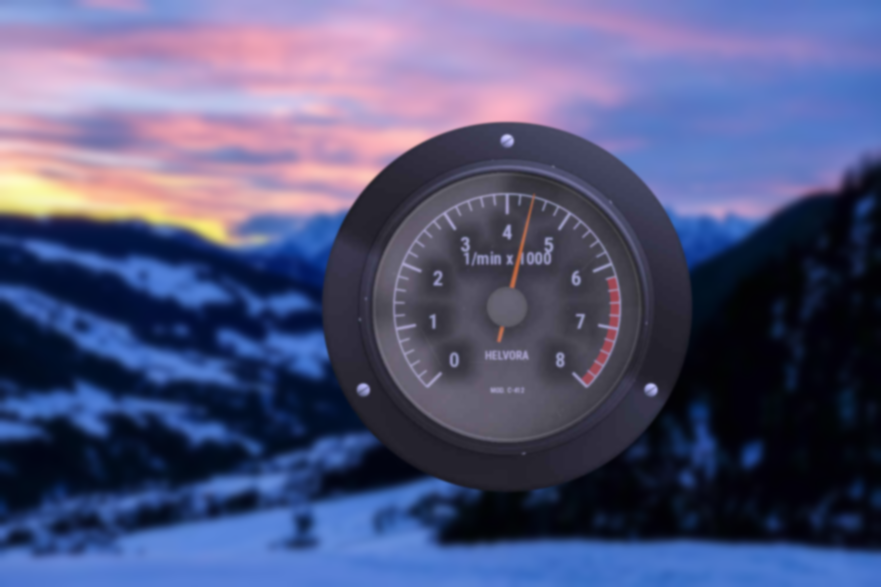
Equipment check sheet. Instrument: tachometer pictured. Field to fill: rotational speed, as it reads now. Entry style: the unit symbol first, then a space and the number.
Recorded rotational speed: rpm 4400
